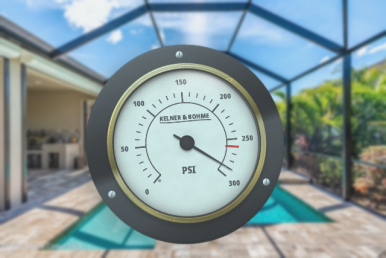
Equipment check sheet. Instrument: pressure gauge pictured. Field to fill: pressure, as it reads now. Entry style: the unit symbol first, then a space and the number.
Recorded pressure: psi 290
